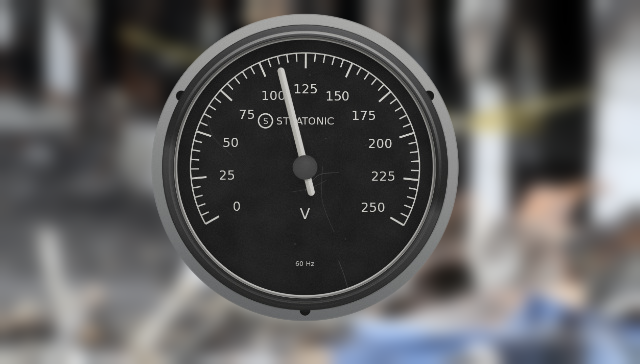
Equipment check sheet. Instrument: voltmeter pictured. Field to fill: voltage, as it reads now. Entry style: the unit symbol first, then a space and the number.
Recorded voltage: V 110
